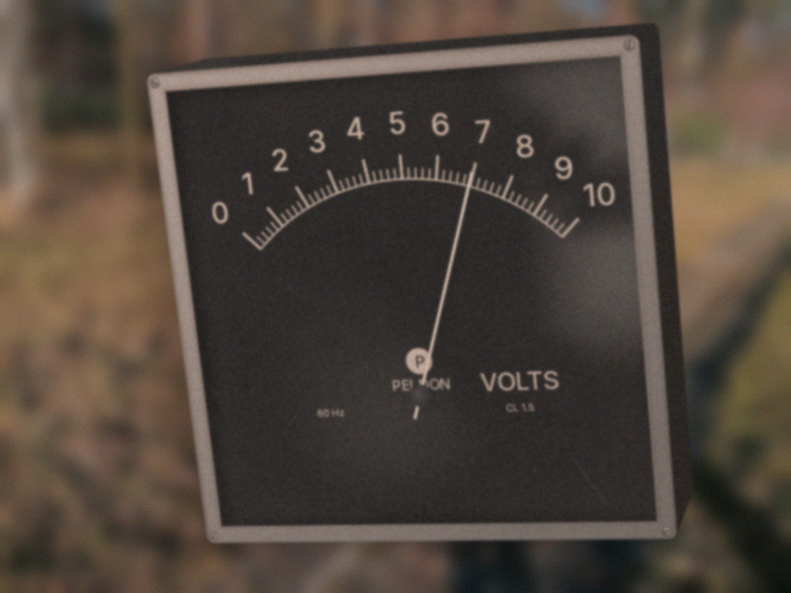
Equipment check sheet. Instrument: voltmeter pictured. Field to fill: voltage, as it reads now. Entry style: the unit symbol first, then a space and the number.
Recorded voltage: V 7
